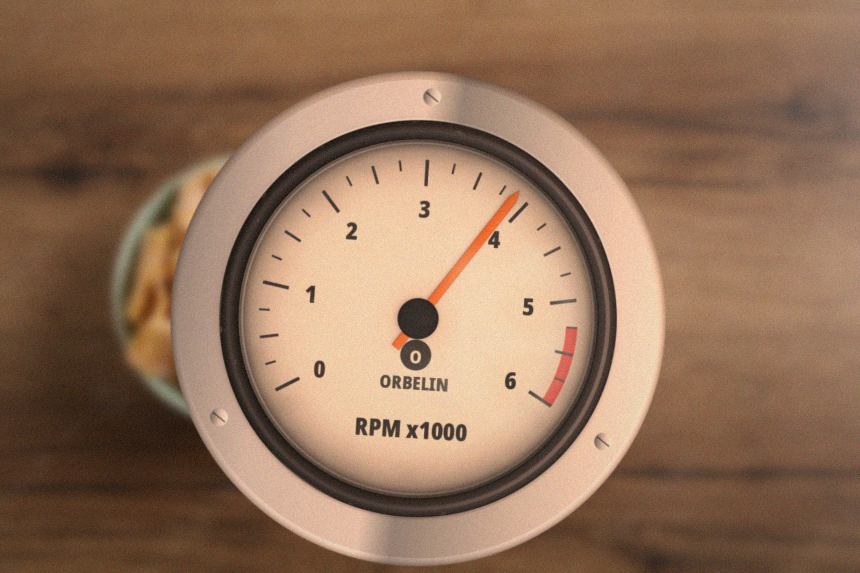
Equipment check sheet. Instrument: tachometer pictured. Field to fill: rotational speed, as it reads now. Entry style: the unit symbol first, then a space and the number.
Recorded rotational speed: rpm 3875
